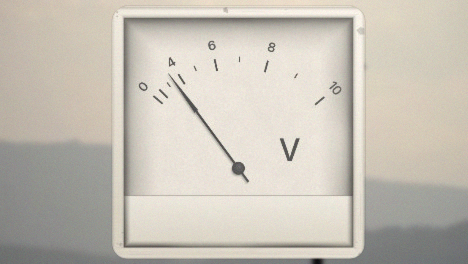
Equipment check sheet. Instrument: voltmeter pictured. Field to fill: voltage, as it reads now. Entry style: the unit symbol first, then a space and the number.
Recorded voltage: V 3.5
